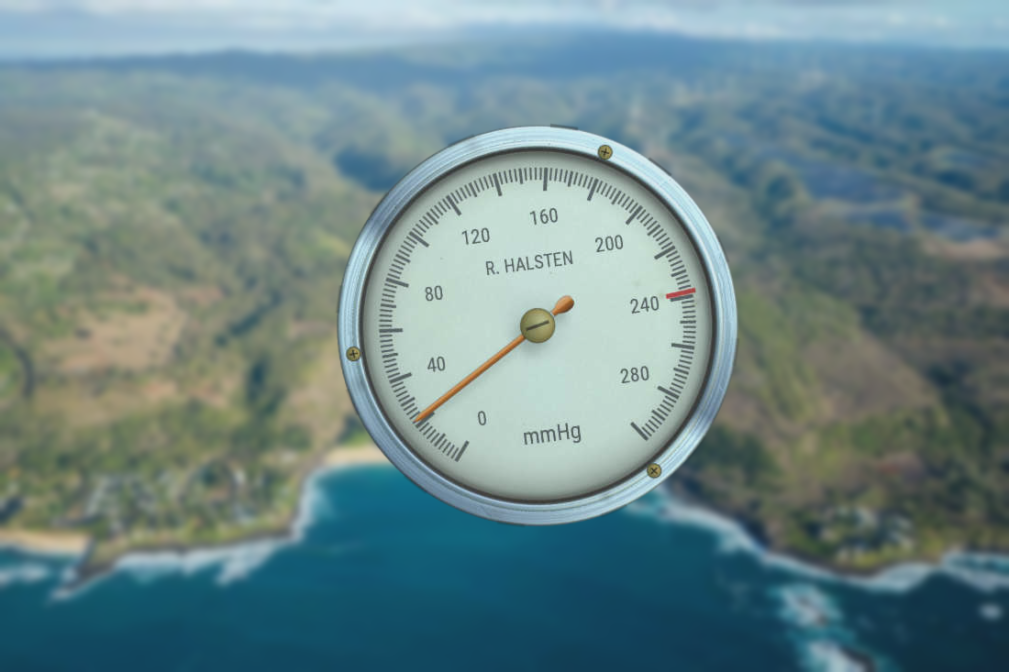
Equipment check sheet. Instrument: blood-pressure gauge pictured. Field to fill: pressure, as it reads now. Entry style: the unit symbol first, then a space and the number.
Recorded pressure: mmHg 22
